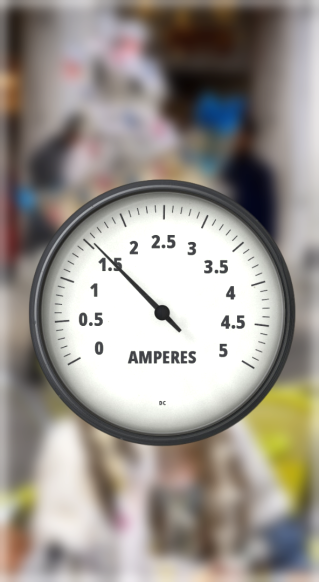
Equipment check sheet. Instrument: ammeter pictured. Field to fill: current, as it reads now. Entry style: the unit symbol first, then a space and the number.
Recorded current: A 1.55
